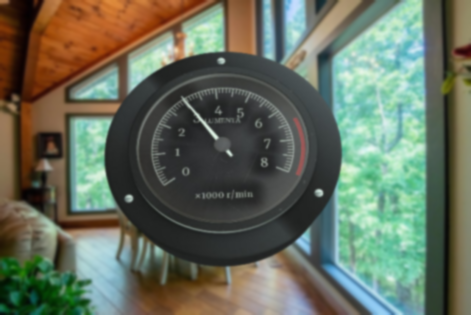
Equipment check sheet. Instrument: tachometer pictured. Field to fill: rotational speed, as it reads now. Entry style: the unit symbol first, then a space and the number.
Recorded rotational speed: rpm 3000
